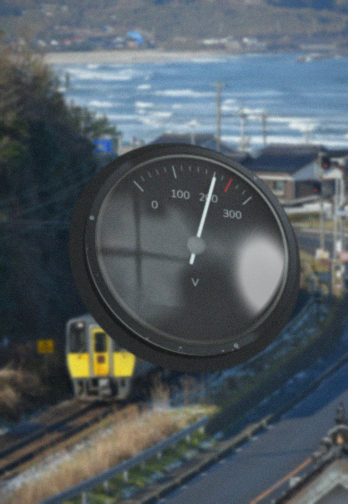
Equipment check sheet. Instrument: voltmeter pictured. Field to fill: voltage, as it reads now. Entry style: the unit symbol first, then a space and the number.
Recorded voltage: V 200
